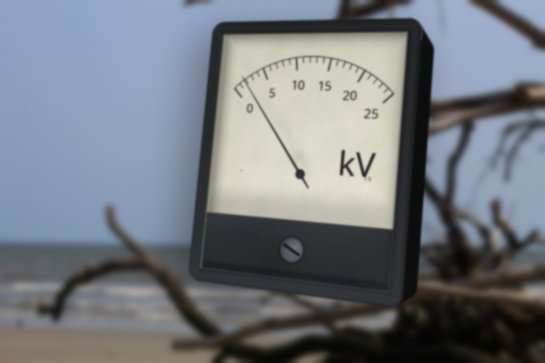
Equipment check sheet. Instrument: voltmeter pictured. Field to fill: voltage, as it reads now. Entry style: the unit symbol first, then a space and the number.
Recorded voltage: kV 2
